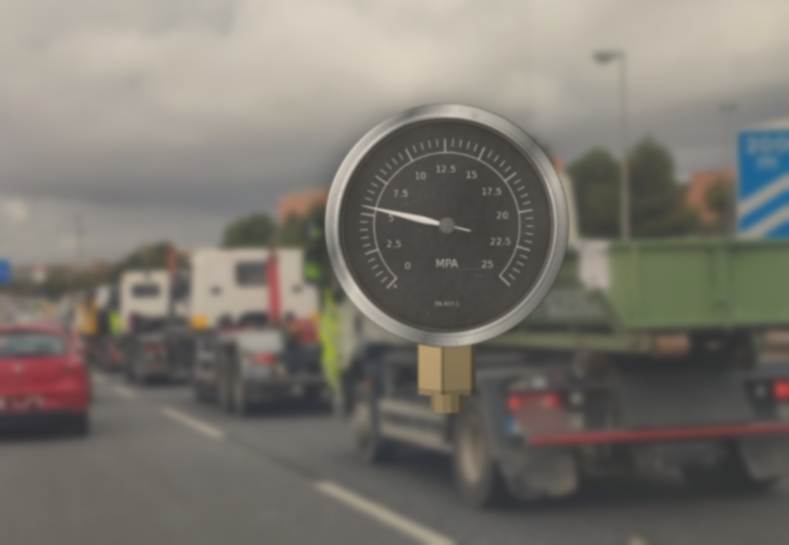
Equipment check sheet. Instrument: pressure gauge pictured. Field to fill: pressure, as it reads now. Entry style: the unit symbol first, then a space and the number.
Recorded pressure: MPa 5.5
